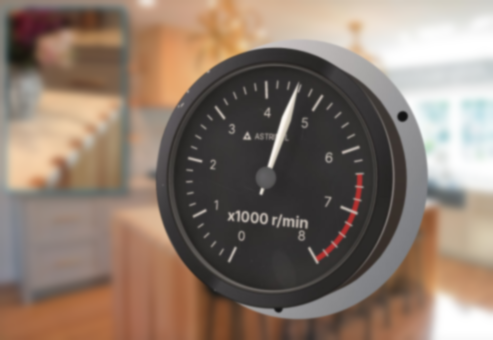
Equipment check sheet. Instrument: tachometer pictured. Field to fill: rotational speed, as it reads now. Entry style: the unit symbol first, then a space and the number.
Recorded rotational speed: rpm 4600
